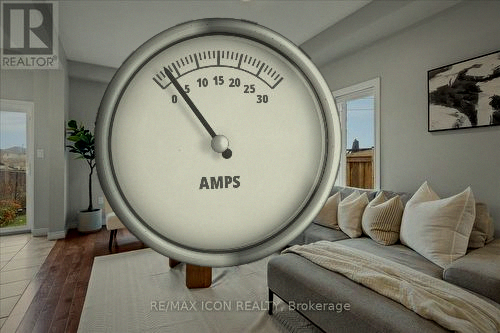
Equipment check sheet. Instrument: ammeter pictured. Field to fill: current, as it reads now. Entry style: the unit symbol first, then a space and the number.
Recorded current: A 3
